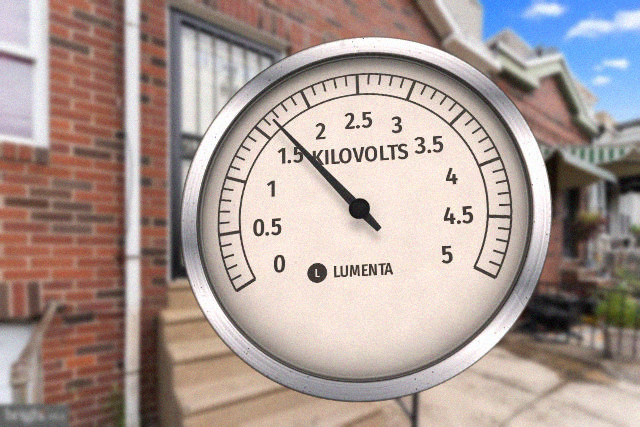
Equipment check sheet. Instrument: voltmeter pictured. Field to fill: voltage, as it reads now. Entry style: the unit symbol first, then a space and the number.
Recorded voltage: kV 1.65
